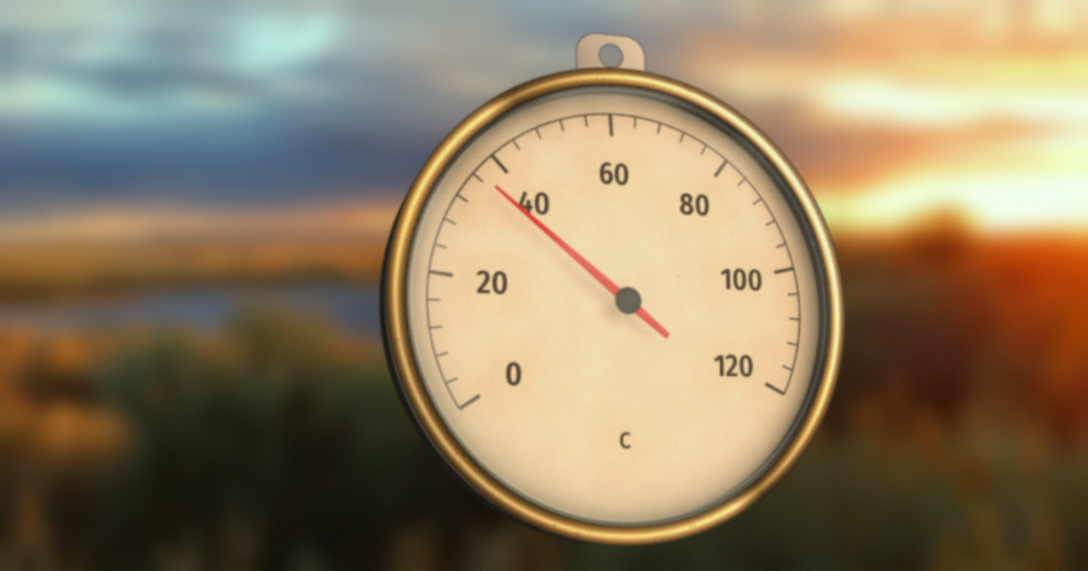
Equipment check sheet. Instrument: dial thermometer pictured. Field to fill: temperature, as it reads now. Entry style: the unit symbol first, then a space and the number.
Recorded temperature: °C 36
